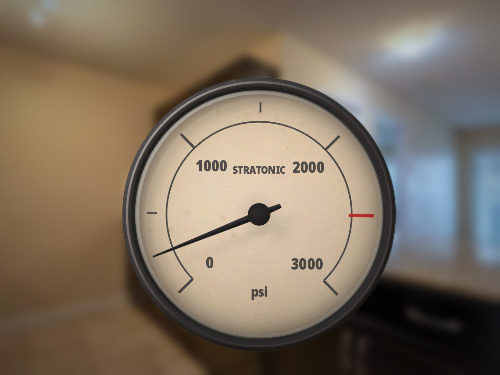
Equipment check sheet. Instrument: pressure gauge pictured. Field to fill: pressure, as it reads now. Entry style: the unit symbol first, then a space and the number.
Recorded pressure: psi 250
